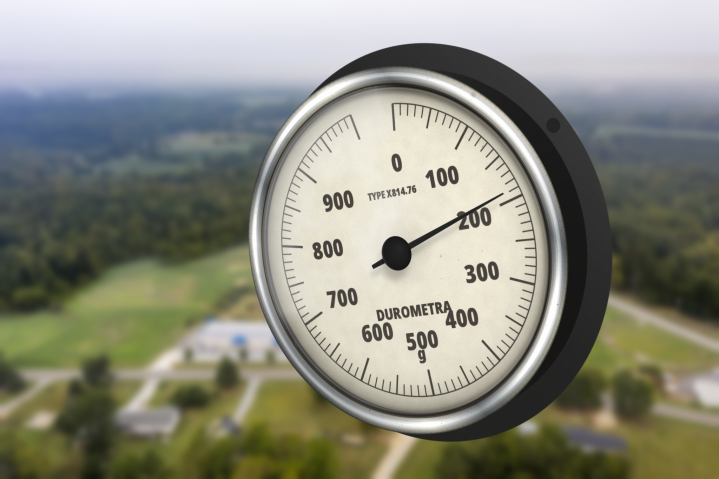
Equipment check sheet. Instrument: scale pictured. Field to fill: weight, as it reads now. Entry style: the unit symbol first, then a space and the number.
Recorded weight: g 190
